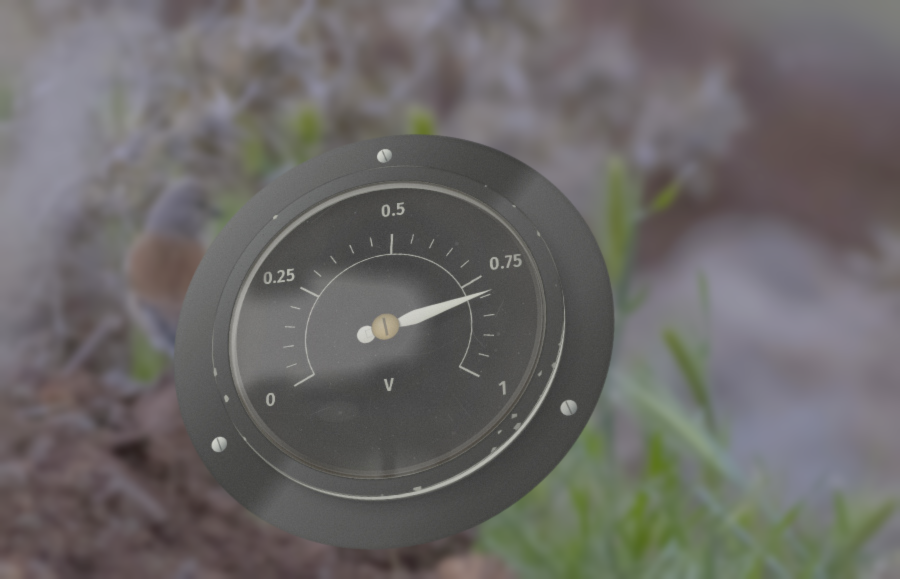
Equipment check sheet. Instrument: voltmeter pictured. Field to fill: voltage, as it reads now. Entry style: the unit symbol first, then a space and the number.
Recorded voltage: V 0.8
